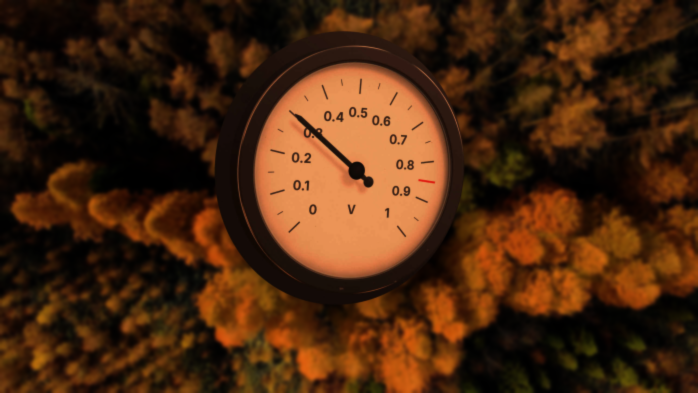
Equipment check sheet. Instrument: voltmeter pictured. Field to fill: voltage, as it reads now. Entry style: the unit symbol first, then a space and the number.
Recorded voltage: V 0.3
